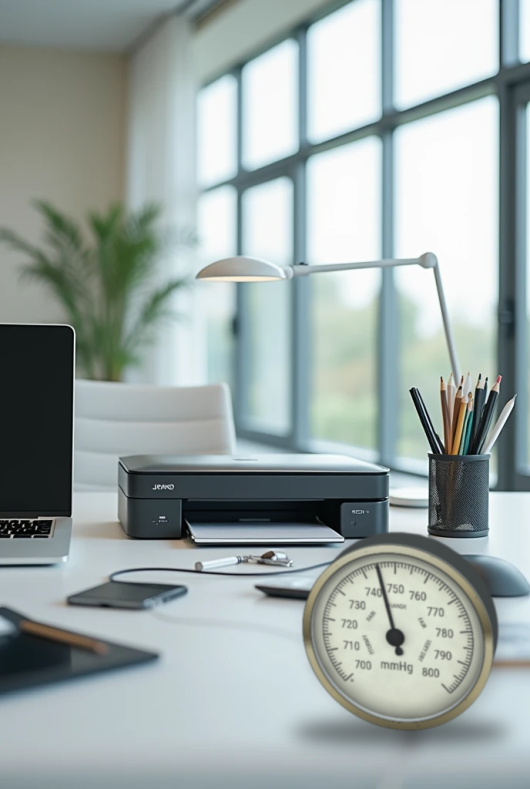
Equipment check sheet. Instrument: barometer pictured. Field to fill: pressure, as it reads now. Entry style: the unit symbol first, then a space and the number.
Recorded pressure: mmHg 745
